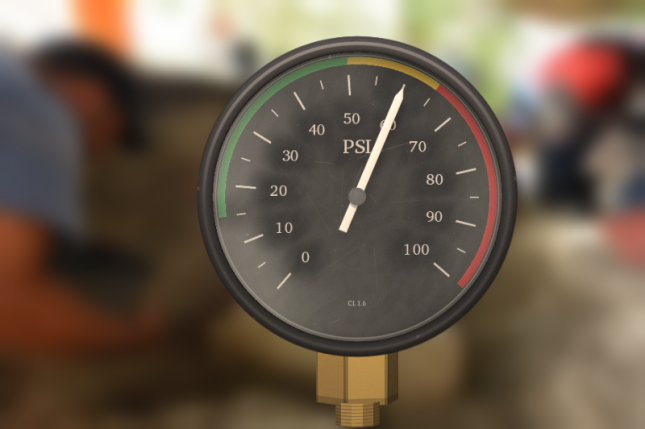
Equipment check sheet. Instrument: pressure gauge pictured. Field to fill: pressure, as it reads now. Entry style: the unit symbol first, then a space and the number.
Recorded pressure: psi 60
